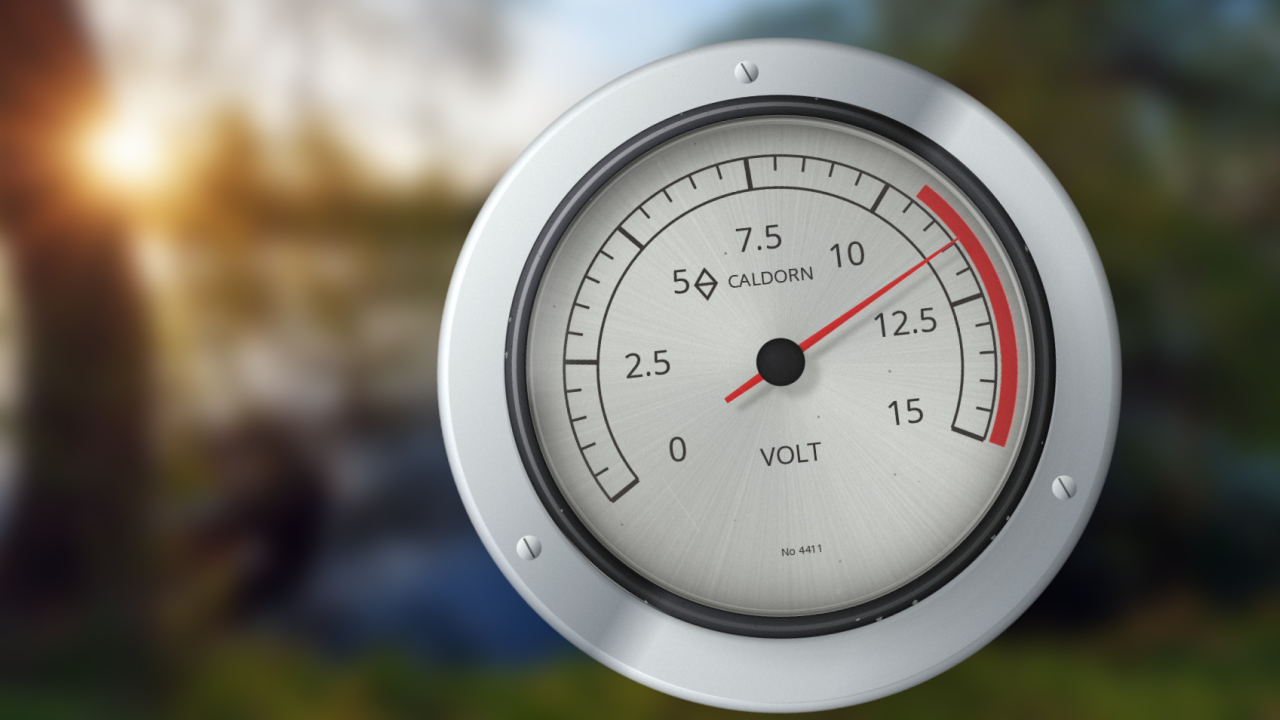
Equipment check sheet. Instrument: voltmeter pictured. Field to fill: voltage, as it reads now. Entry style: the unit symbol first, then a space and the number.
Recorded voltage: V 11.5
